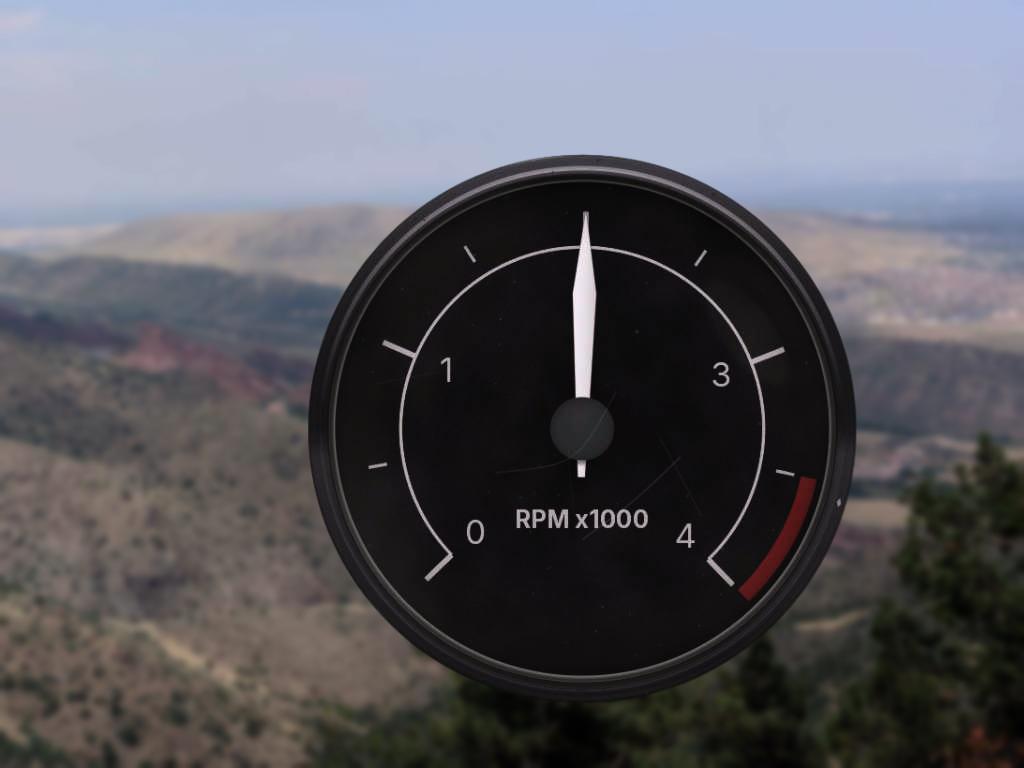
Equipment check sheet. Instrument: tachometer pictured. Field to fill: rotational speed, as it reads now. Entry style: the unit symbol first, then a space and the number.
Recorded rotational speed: rpm 2000
